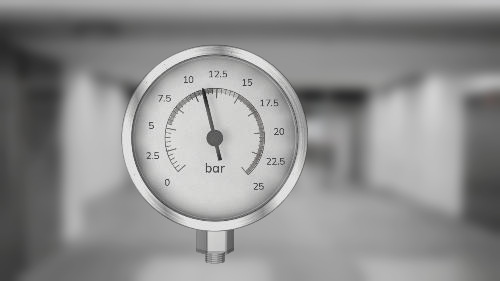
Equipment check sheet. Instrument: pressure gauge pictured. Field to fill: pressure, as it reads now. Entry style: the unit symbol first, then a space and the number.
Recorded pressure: bar 11
